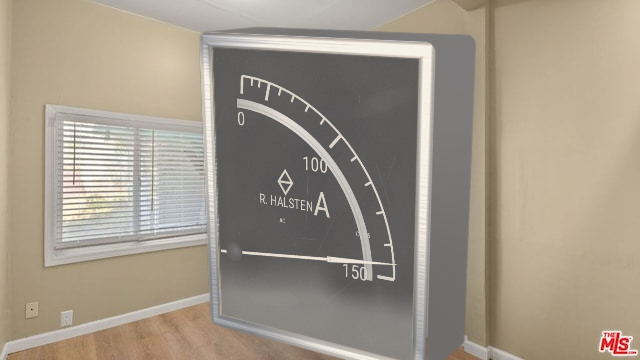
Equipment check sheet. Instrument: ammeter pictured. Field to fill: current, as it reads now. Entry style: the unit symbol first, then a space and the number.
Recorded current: A 145
